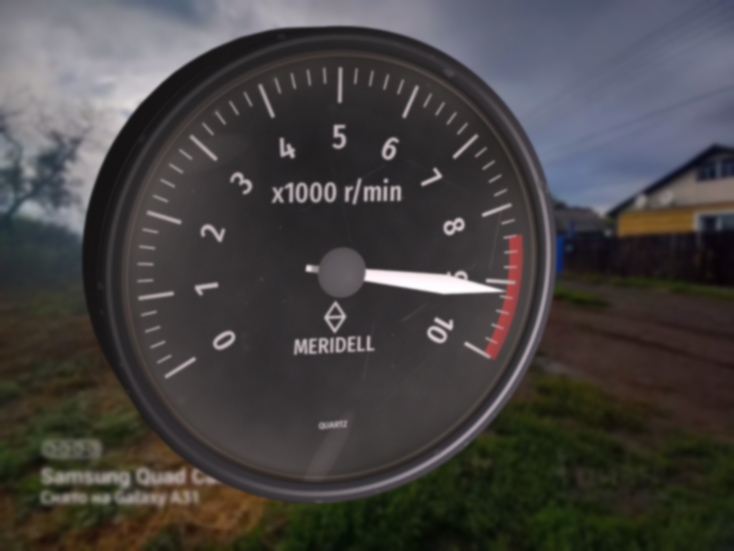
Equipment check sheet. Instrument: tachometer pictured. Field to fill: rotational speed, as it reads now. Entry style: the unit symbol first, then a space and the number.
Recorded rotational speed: rpm 9100
